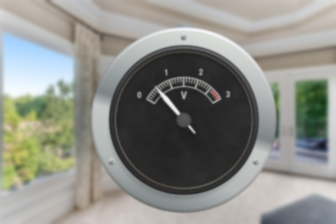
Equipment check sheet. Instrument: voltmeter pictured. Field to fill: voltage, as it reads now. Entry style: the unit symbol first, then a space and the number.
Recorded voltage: V 0.5
